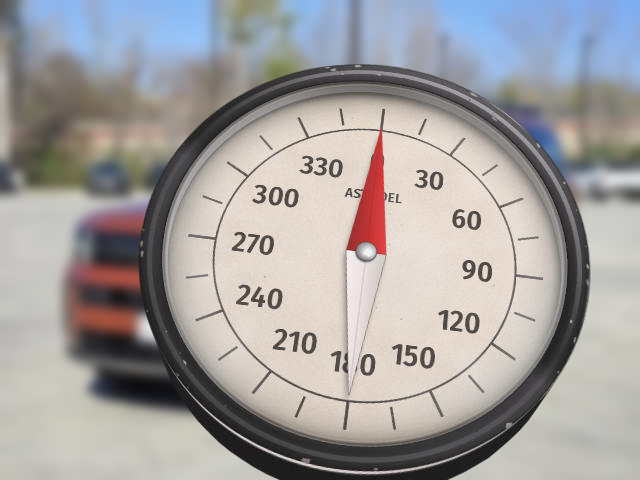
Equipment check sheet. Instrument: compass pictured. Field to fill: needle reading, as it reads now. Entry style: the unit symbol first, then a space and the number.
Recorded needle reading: ° 0
